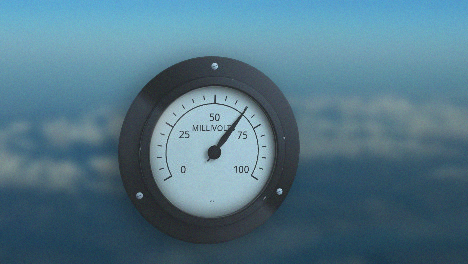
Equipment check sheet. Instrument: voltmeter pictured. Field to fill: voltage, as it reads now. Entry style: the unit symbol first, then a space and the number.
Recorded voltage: mV 65
